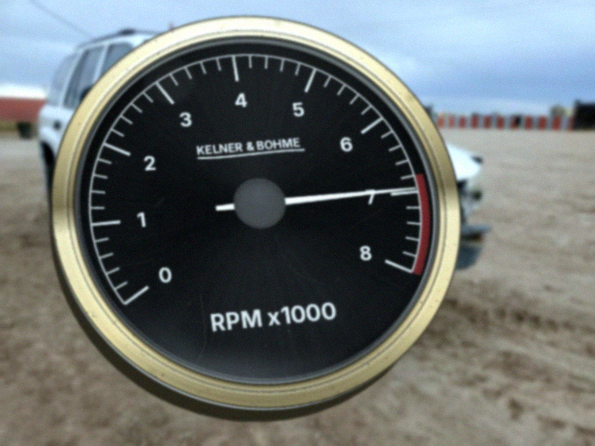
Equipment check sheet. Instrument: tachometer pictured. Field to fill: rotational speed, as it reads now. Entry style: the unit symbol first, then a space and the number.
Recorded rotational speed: rpm 7000
